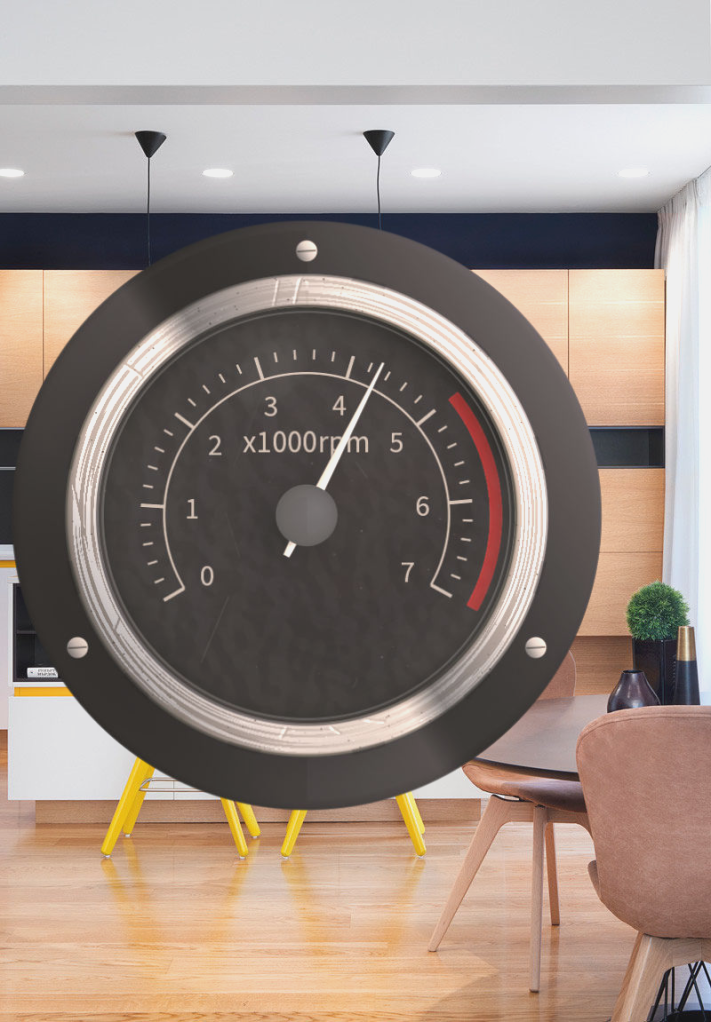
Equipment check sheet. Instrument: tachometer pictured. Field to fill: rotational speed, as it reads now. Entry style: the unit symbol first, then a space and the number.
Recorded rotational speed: rpm 4300
